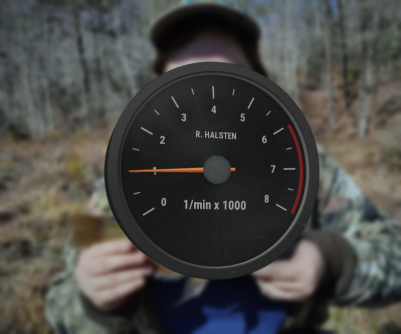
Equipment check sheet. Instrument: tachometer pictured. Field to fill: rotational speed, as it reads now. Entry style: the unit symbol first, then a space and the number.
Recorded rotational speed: rpm 1000
